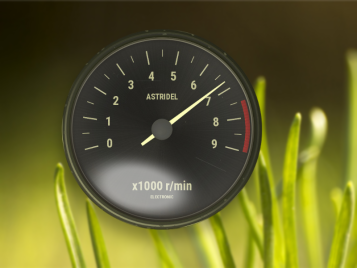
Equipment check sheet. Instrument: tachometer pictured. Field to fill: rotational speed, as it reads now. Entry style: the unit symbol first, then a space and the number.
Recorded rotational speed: rpm 6750
